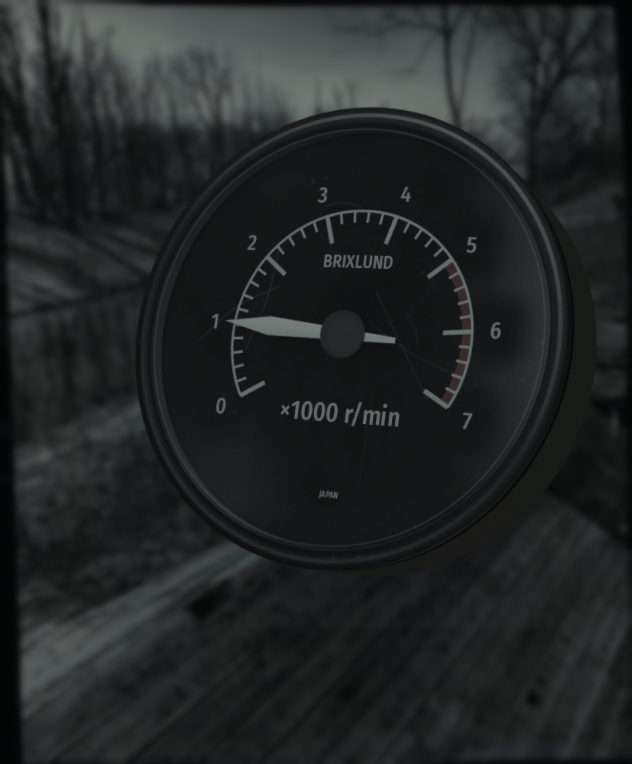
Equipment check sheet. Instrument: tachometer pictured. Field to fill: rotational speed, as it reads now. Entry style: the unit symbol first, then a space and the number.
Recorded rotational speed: rpm 1000
